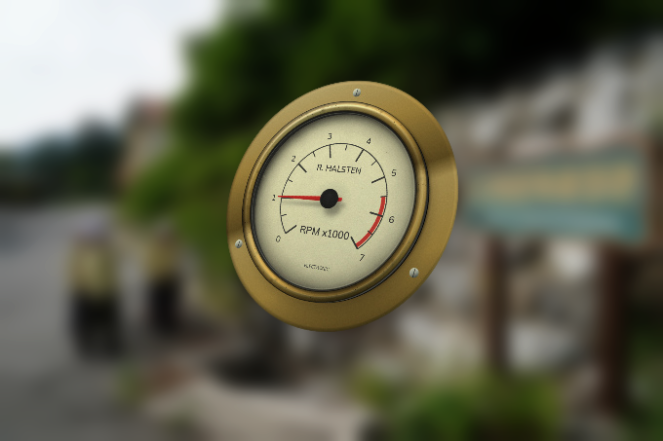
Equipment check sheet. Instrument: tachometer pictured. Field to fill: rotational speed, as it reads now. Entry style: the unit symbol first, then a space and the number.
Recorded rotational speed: rpm 1000
